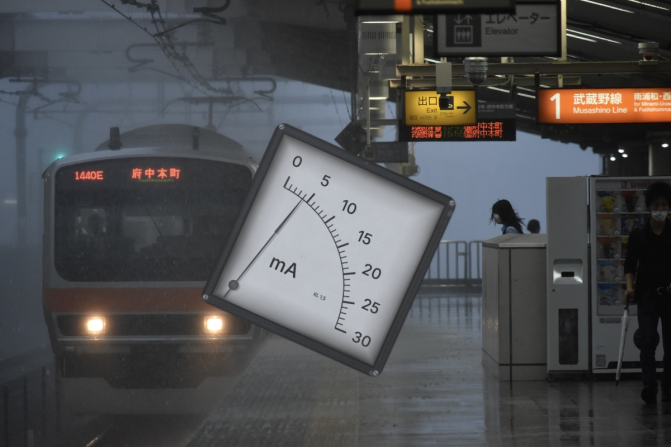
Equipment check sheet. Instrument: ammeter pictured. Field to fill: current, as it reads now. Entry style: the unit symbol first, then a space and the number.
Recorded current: mA 4
